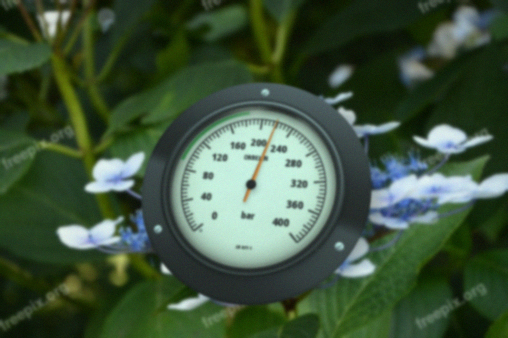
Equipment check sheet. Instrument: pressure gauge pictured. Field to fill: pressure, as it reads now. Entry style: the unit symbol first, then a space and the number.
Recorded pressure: bar 220
